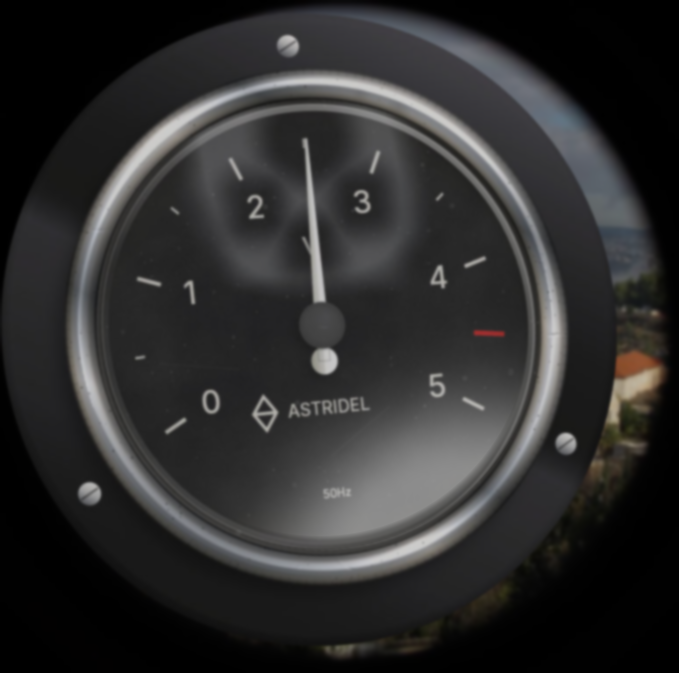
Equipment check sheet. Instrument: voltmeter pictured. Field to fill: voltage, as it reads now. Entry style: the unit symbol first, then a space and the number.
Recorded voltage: V 2.5
